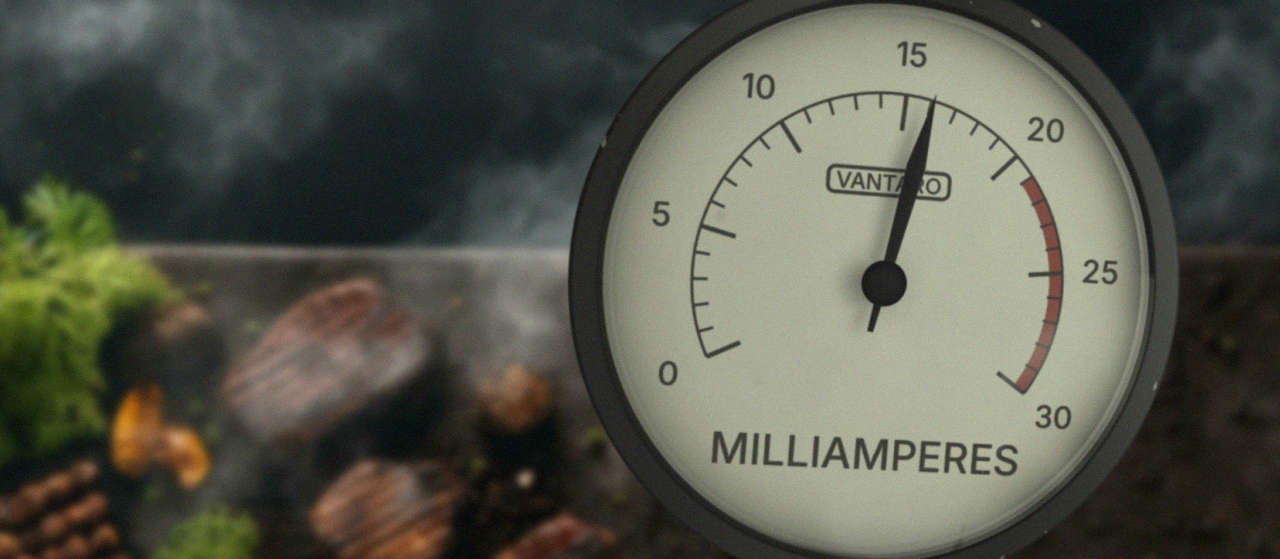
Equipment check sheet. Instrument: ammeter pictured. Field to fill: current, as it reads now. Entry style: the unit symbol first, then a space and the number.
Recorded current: mA 16
